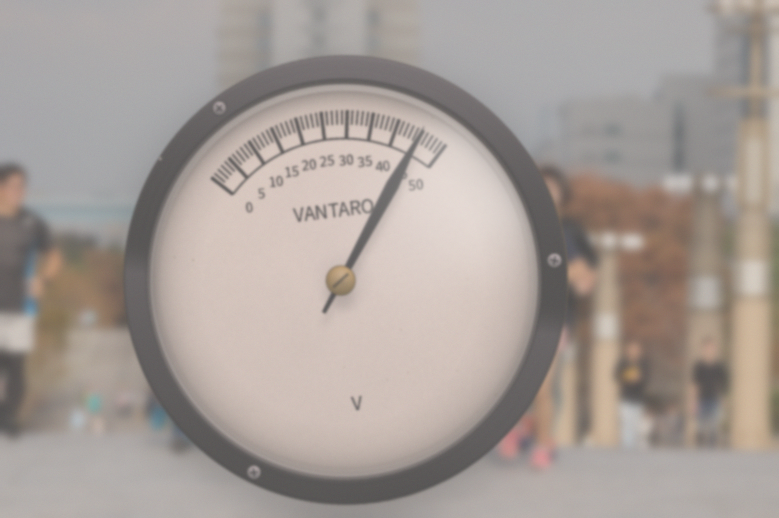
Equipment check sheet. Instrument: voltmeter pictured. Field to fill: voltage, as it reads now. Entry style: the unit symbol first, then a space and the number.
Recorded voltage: V 45
